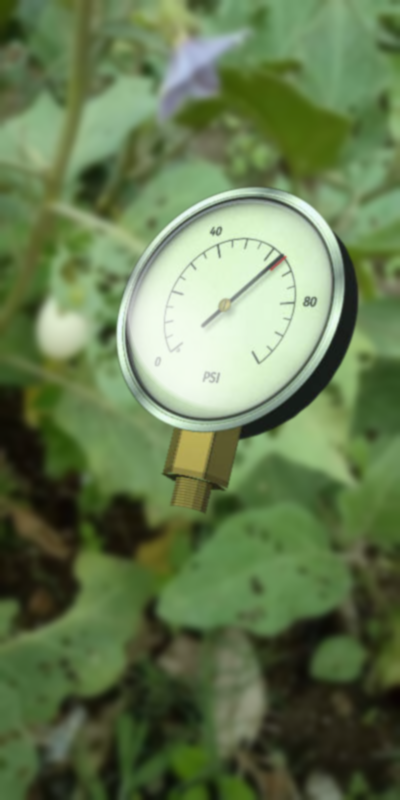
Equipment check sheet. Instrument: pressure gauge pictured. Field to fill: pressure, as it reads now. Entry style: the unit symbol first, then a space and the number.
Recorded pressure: psi 65
